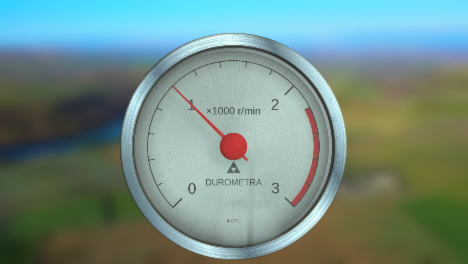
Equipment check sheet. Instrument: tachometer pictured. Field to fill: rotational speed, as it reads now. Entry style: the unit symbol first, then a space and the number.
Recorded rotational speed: rpm 1000
